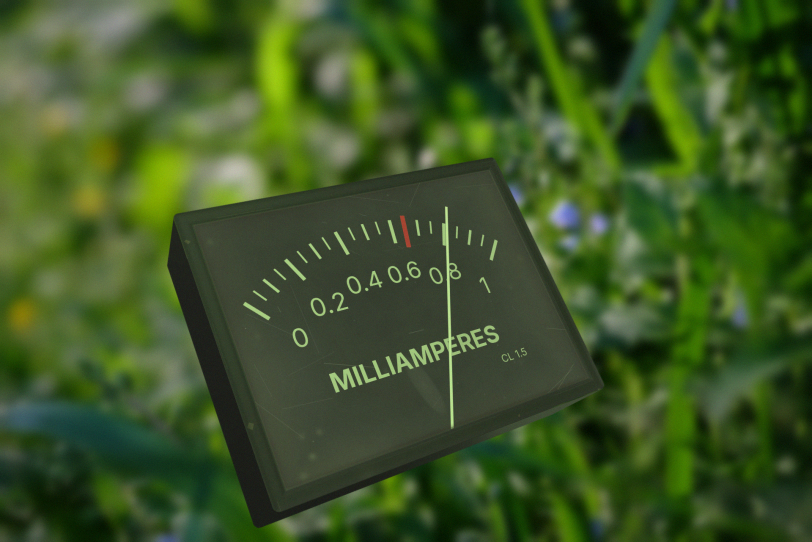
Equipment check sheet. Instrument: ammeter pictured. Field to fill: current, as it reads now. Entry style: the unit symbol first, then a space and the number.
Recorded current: mA 0.8
